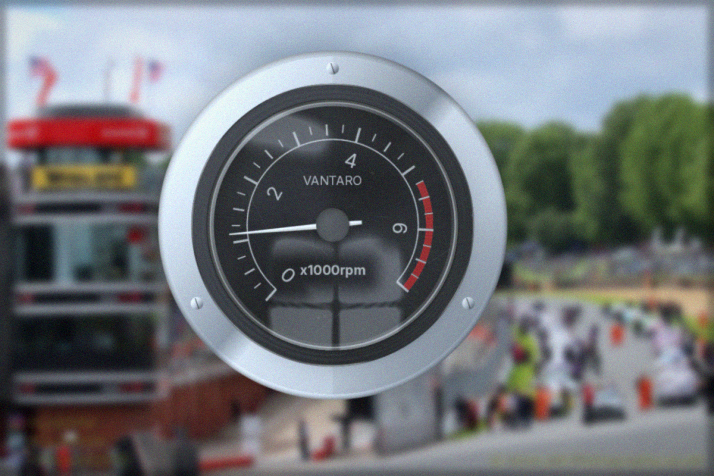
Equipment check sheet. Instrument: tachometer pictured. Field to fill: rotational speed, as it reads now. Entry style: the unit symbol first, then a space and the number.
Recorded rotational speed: rpm 1125
